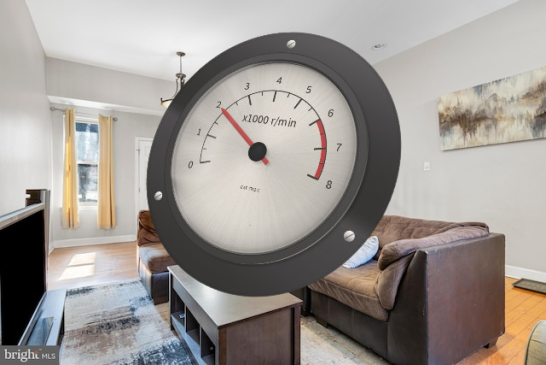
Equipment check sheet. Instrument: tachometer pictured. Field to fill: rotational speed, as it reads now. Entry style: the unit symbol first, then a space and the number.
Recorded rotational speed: rpm 2000
